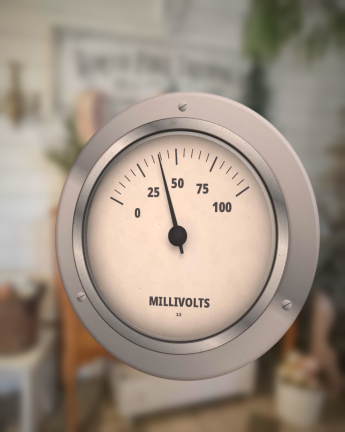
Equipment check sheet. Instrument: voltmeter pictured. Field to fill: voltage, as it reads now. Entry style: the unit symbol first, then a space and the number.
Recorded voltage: mV 40
